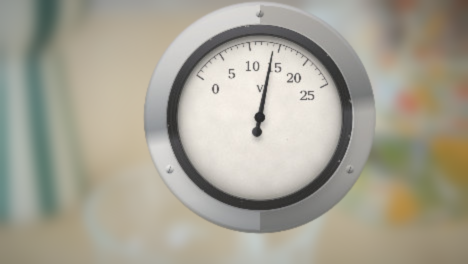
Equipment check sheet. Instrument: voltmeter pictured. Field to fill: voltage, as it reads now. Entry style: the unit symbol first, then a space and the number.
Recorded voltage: V 14
